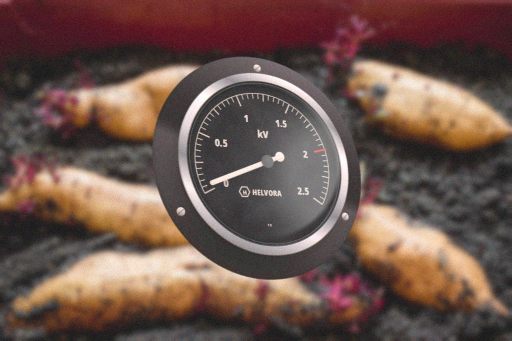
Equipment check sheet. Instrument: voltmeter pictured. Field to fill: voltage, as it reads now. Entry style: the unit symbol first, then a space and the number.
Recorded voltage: kV 0.05
